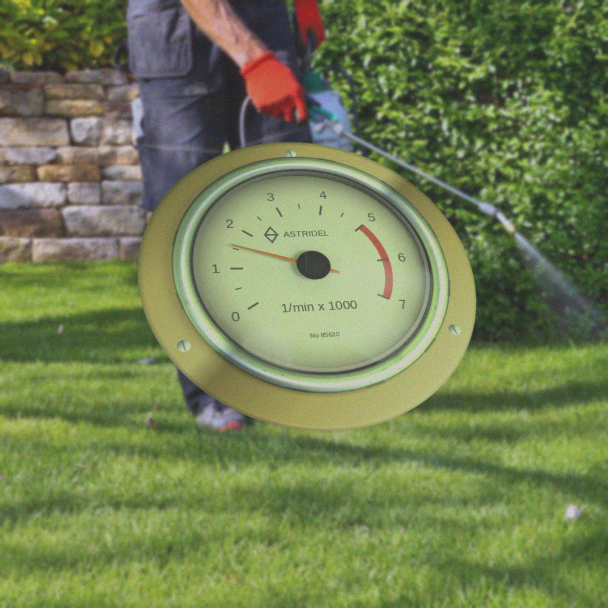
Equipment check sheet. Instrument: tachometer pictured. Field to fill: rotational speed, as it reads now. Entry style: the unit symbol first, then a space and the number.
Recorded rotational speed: rpm 1500
